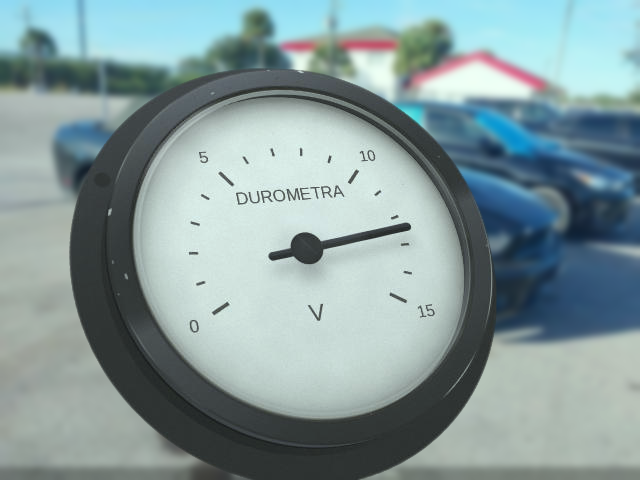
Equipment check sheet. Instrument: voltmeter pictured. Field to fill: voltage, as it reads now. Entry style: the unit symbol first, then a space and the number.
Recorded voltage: V 12.5
